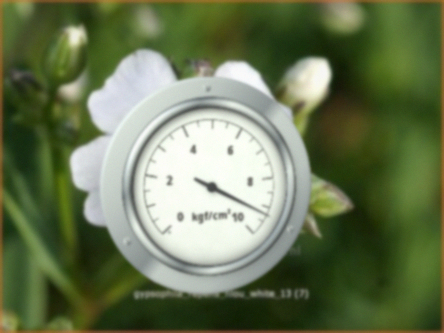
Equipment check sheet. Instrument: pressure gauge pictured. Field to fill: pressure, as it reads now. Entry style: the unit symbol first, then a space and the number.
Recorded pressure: kg/cm² 9.25
